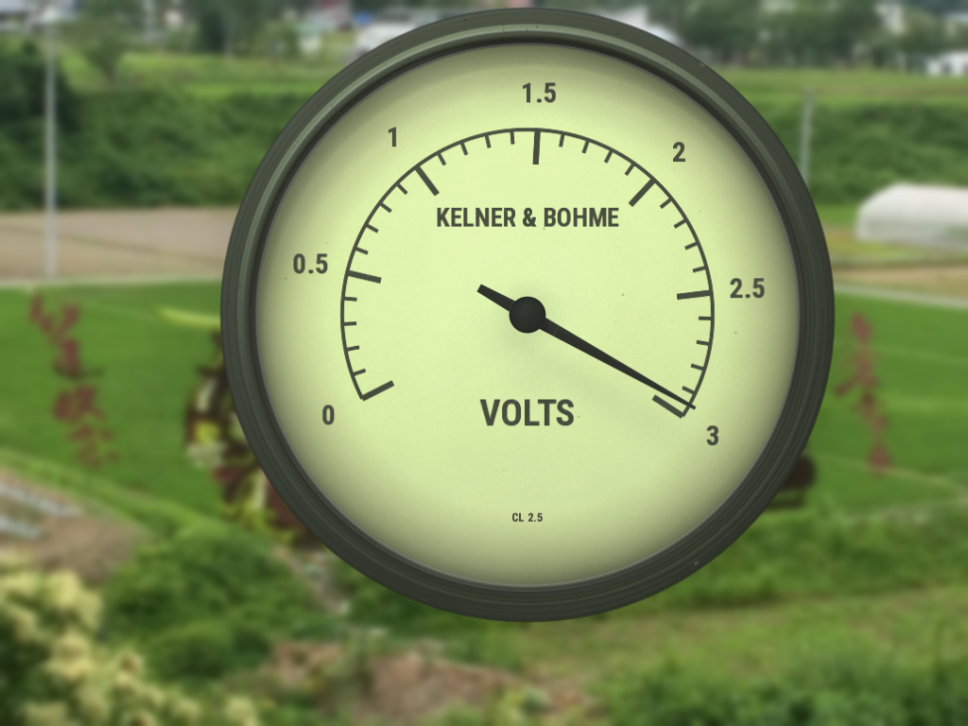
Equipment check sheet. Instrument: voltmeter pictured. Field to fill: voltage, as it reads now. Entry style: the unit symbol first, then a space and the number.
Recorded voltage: V 2.95
